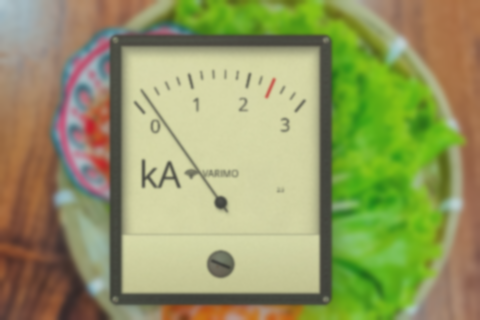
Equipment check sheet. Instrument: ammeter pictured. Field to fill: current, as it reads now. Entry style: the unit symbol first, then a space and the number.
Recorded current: kA 0.2
